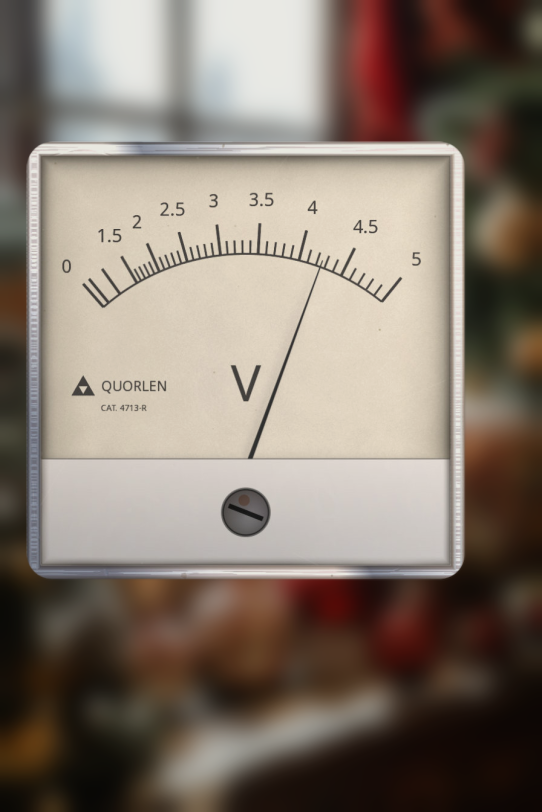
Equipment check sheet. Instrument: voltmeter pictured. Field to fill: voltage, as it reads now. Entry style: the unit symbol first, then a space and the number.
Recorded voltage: V 4.25
